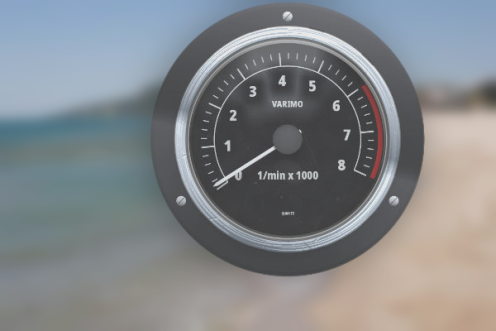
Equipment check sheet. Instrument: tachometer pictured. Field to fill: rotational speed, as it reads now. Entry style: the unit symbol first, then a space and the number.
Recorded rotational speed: rpm 100
